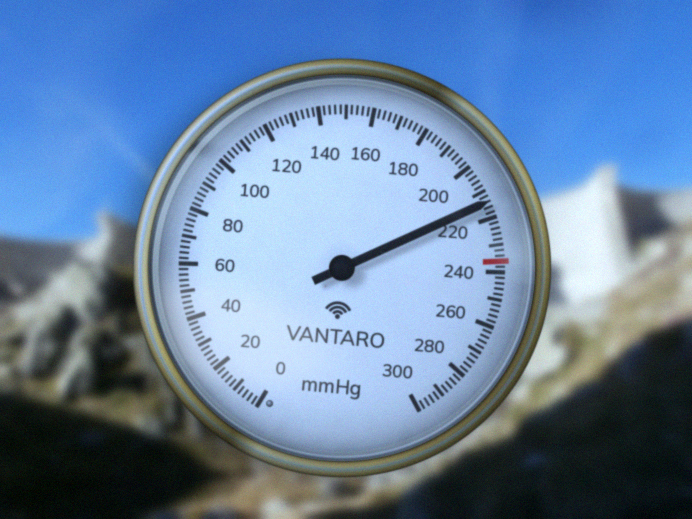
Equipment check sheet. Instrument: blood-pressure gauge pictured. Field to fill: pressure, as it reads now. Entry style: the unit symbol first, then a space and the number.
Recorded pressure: mmHg 214
